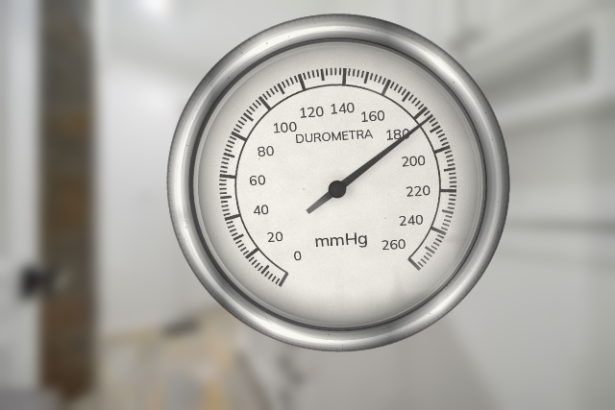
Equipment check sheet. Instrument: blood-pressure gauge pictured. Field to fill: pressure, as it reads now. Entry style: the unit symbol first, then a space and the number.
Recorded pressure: mmHg 184
